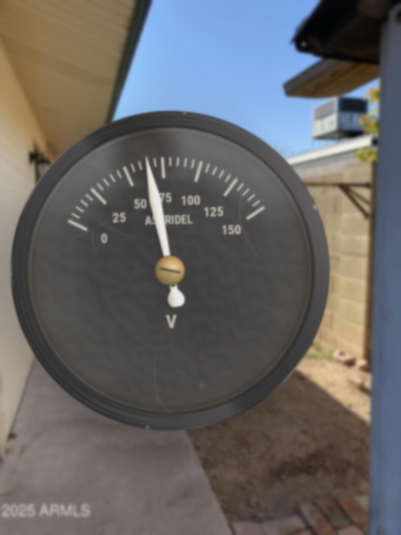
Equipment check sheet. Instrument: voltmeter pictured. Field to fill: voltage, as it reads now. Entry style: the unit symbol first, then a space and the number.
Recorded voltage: V 65
